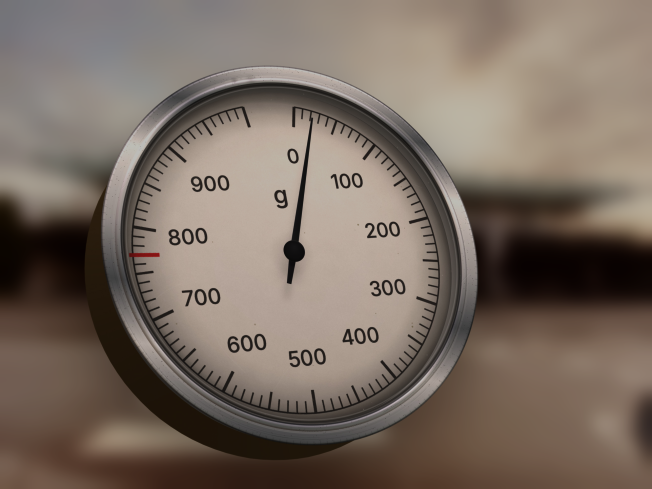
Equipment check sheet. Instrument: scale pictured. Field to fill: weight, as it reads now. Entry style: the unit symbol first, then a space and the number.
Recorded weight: g 20
